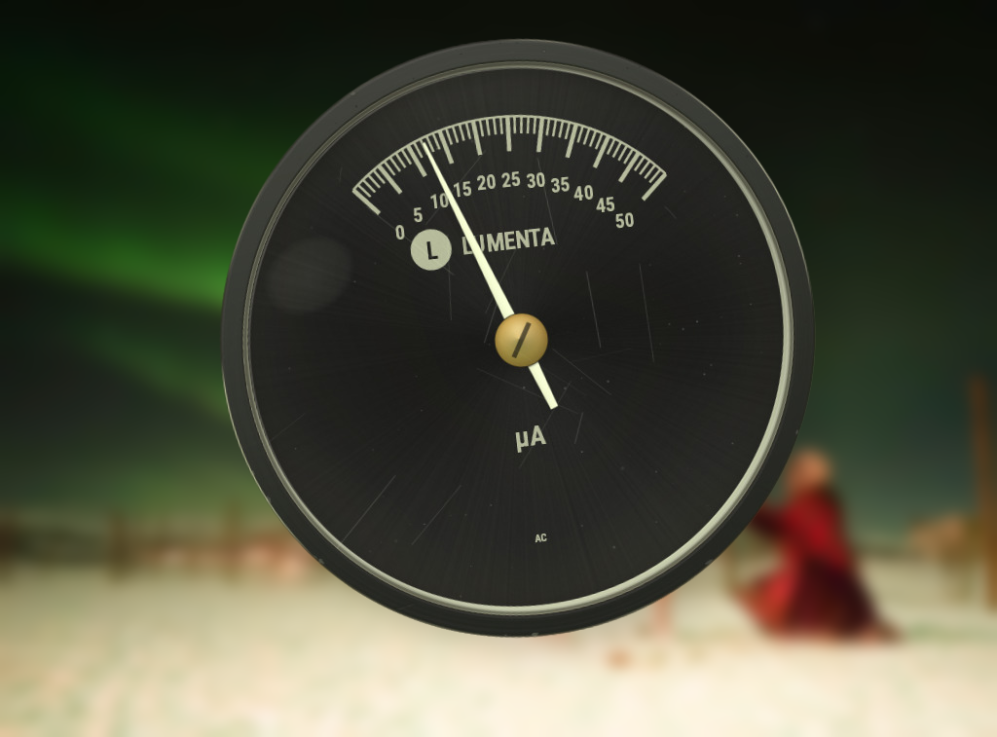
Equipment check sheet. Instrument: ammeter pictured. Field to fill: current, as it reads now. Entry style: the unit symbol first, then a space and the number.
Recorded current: µA 12
